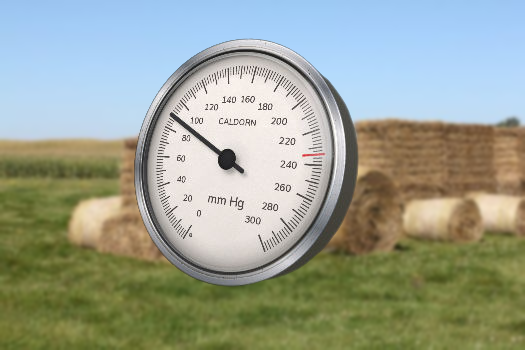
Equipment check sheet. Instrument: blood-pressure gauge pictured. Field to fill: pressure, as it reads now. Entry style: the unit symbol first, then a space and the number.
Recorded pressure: mmHg 90
